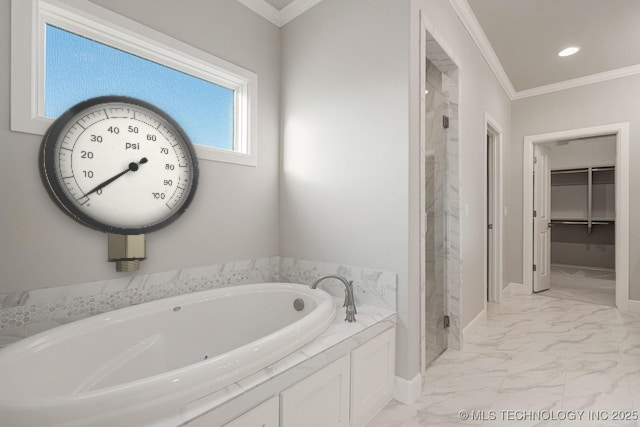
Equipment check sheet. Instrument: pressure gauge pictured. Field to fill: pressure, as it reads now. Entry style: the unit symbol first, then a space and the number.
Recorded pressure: psi 2
